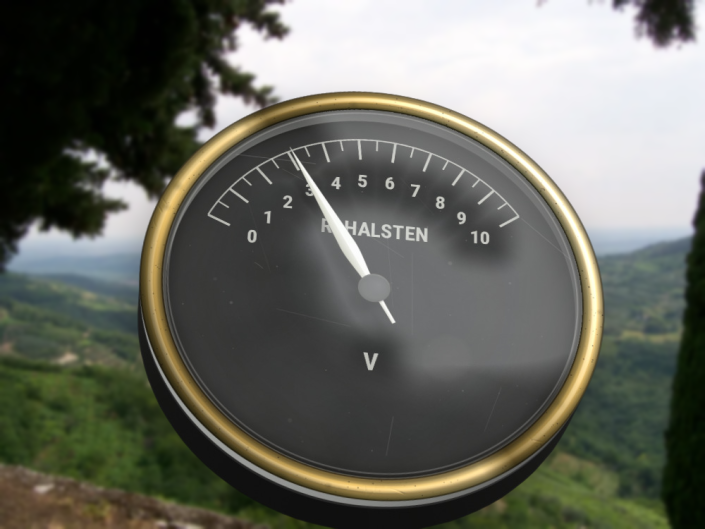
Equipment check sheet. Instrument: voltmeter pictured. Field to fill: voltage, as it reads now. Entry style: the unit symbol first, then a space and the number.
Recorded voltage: V 3
